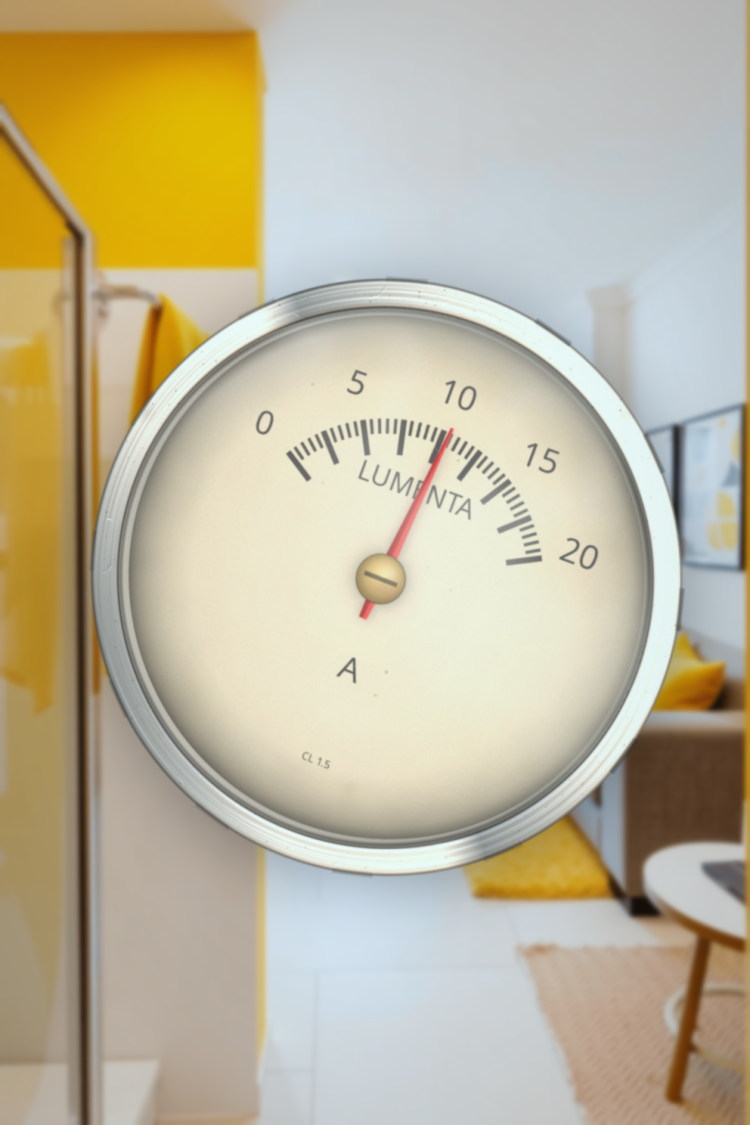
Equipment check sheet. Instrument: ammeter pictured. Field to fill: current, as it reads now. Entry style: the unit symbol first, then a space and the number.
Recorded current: A 10.5
